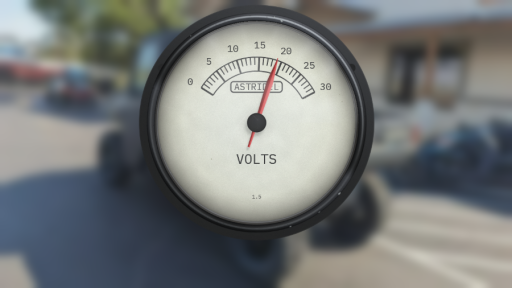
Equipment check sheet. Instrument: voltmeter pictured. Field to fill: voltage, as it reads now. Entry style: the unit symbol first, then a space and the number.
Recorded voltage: V 19
